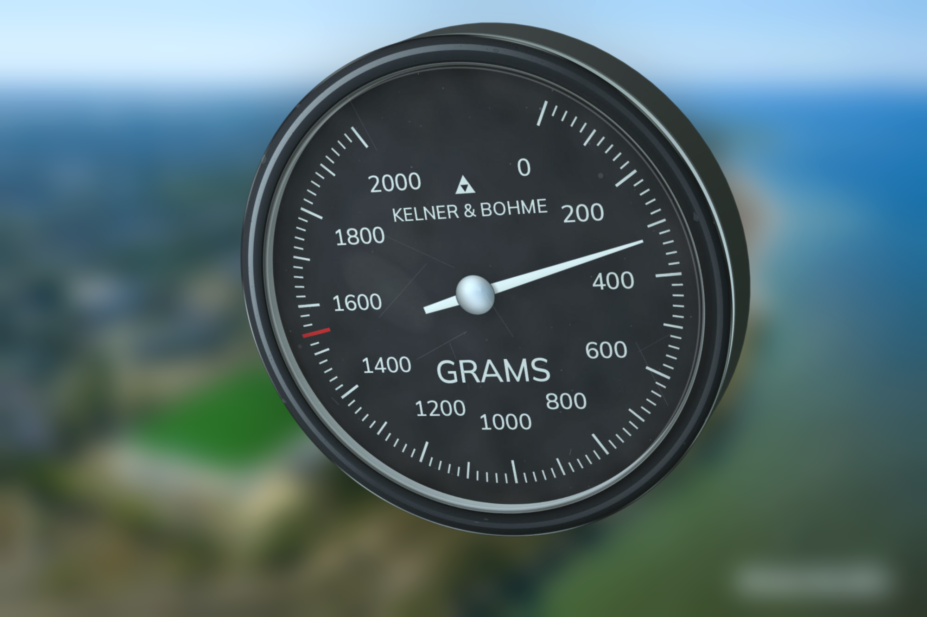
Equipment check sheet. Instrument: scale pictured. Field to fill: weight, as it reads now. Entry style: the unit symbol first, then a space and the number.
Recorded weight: g 320
